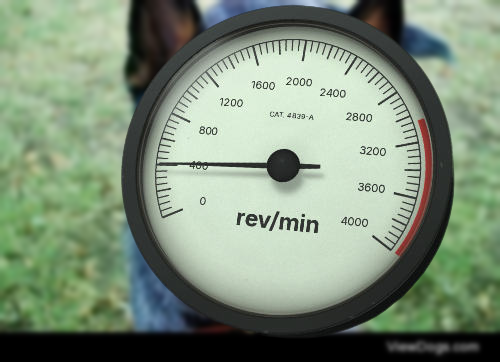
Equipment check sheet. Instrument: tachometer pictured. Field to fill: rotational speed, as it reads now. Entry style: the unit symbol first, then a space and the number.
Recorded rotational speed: rpm 400
